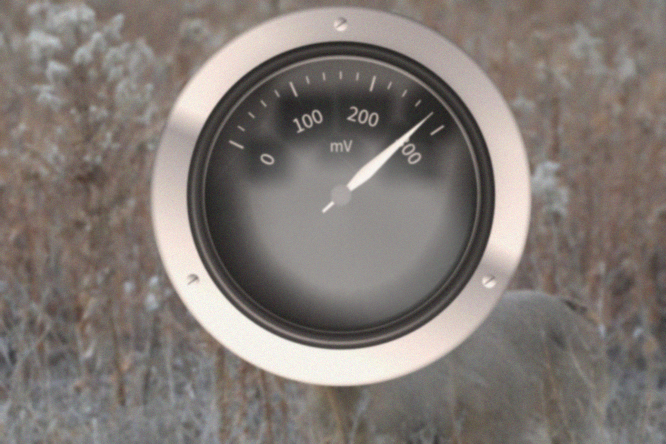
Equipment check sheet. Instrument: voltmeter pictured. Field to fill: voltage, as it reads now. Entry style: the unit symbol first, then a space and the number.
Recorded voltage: mV 280
